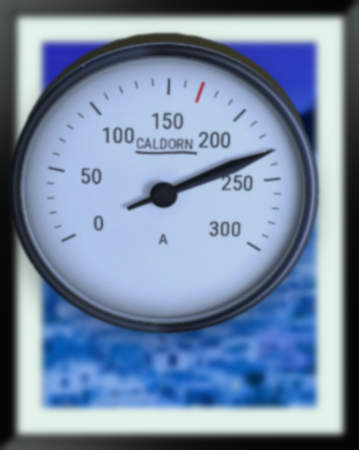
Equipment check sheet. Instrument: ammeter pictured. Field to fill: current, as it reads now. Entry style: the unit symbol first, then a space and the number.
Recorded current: A 230
